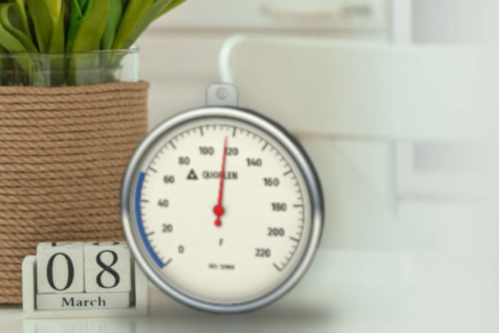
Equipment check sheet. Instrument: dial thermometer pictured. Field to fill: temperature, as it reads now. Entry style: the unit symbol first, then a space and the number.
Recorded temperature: °F 116
